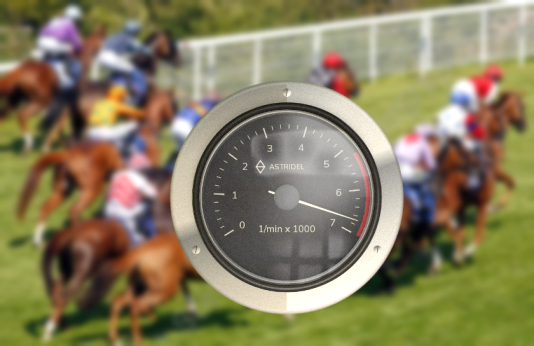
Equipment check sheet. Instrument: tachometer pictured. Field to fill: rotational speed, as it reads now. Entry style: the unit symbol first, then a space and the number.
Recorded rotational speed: rpm 6700
